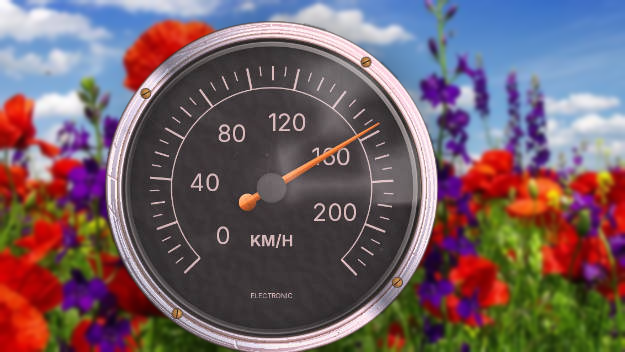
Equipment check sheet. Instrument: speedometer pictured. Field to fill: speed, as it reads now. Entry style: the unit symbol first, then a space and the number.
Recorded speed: km/h 157.5
